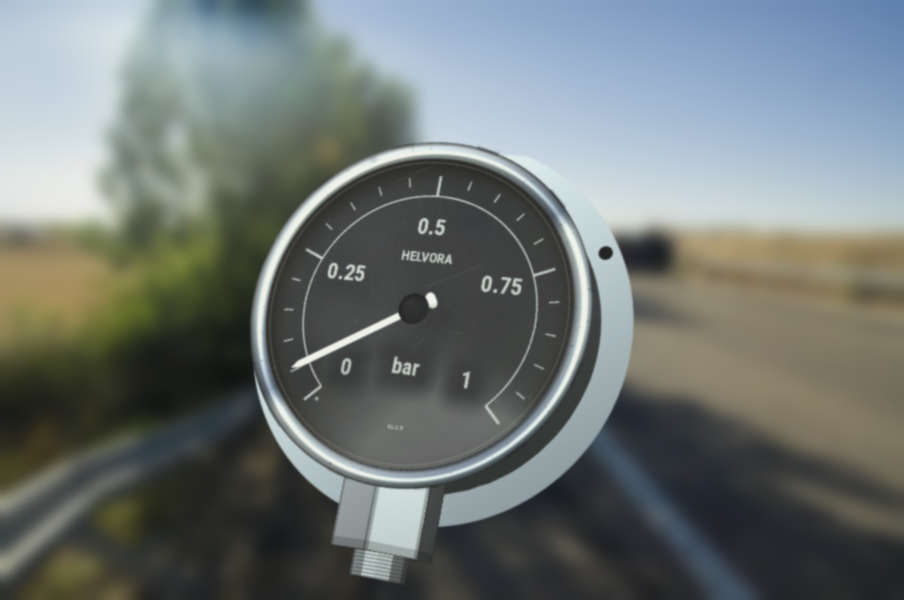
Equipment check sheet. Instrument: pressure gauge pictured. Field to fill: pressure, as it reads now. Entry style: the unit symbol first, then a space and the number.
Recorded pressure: bar 0.05
